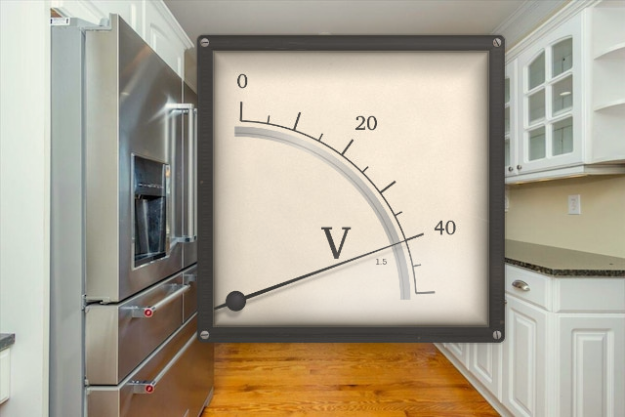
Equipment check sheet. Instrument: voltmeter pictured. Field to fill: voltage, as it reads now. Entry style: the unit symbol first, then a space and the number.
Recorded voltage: V 40
